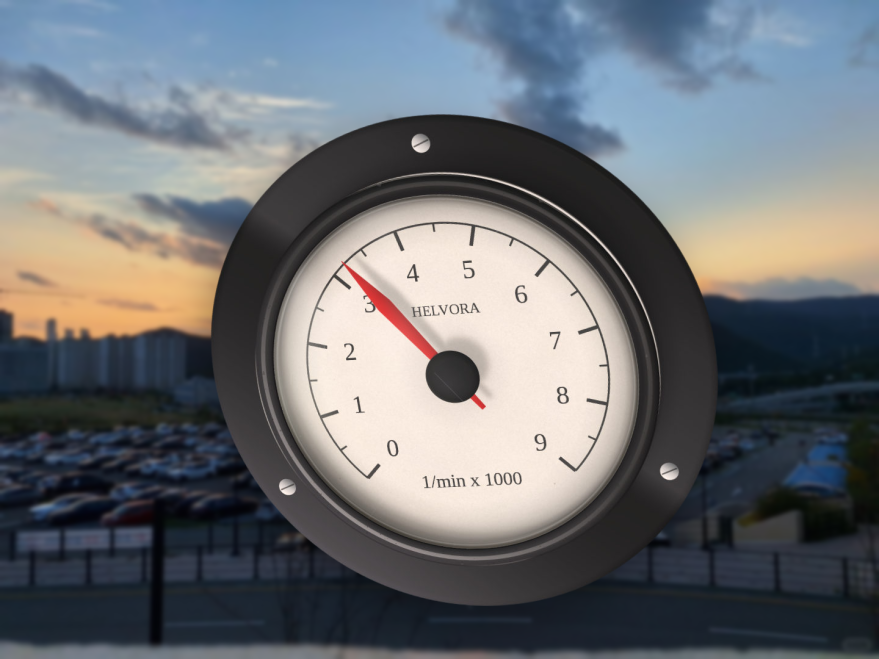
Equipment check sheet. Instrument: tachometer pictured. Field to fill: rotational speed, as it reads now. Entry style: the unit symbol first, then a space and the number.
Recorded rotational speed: rpm 3250
